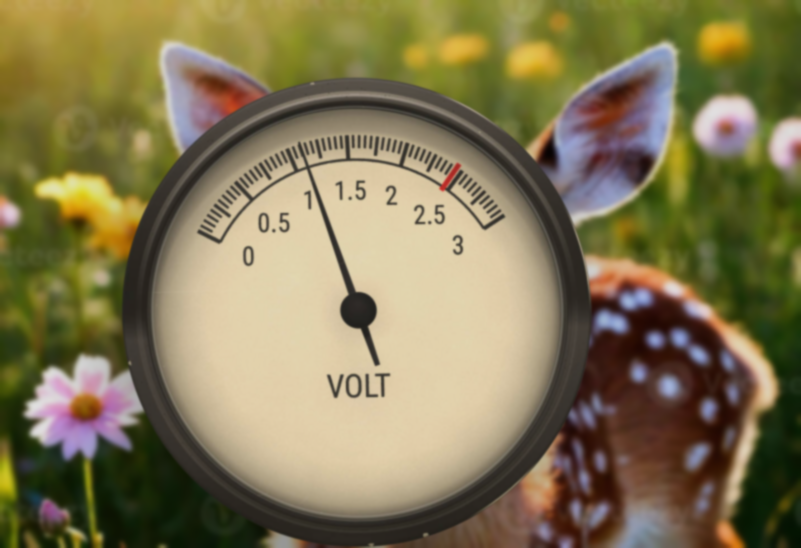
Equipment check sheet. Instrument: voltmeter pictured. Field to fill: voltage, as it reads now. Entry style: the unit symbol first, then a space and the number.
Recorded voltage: V 1.1
